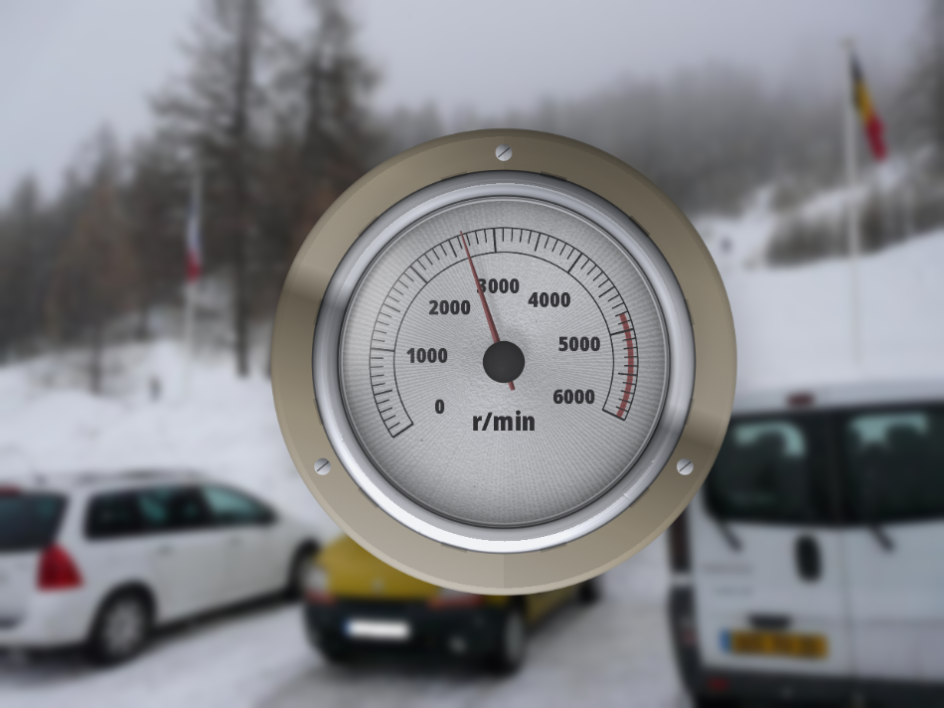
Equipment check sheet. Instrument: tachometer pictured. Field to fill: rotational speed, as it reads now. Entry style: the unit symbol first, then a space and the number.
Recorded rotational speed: rpm 2650
